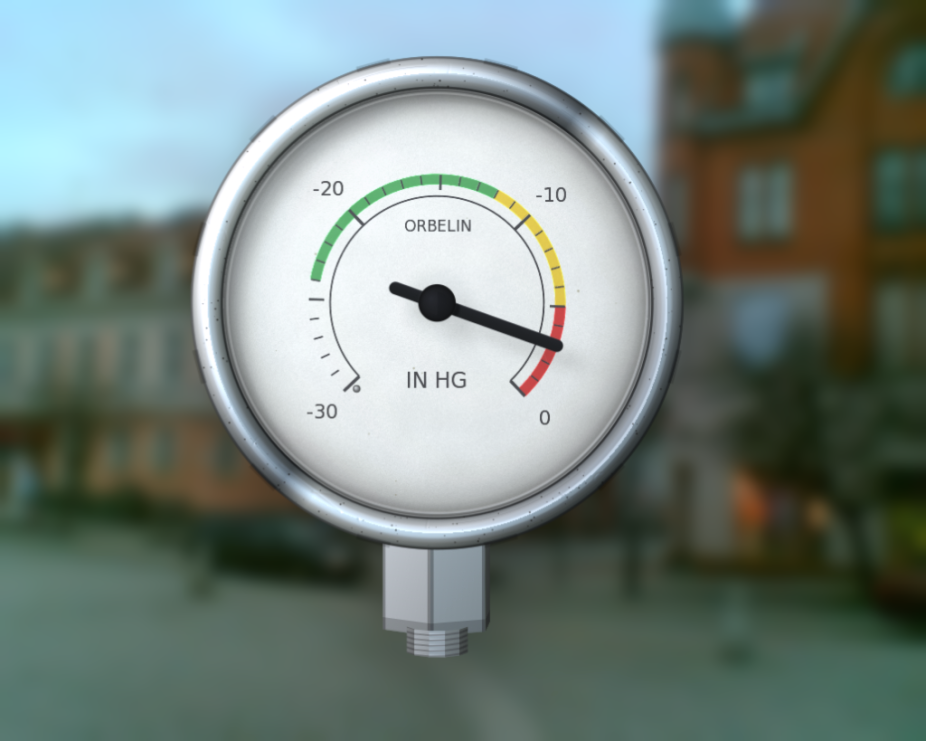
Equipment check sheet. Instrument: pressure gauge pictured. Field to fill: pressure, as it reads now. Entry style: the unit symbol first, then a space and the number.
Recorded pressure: inHg -3
